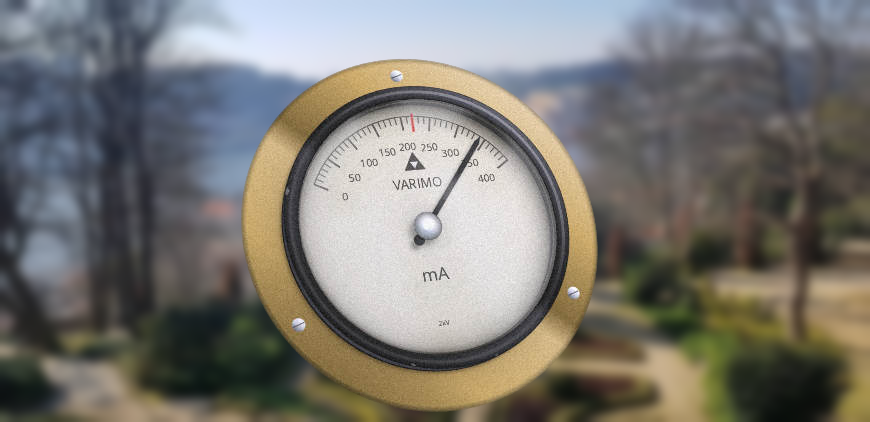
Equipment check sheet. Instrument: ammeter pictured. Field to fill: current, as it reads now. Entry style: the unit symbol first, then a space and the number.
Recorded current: mA 340
